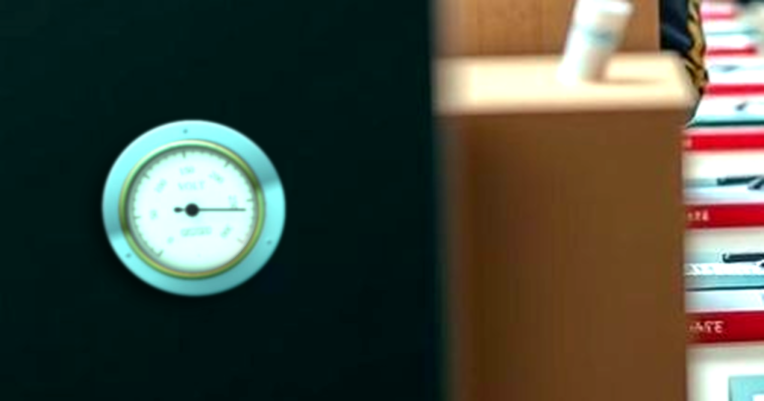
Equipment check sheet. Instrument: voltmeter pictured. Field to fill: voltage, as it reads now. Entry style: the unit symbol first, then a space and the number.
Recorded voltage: V 260
